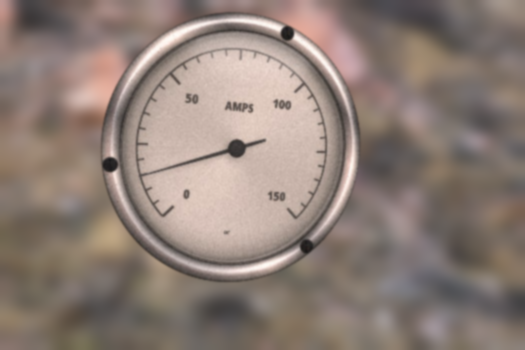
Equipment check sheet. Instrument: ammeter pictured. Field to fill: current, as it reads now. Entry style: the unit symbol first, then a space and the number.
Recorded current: A 15
